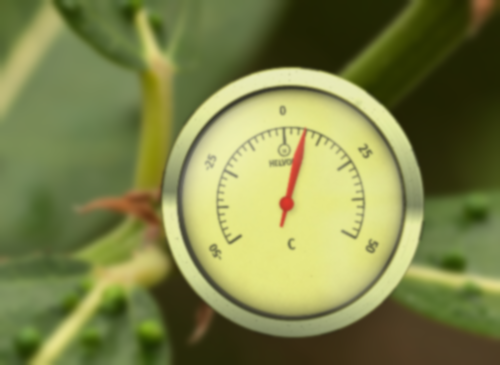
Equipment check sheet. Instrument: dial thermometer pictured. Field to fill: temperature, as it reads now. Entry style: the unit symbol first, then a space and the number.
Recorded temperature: °C 7.5
